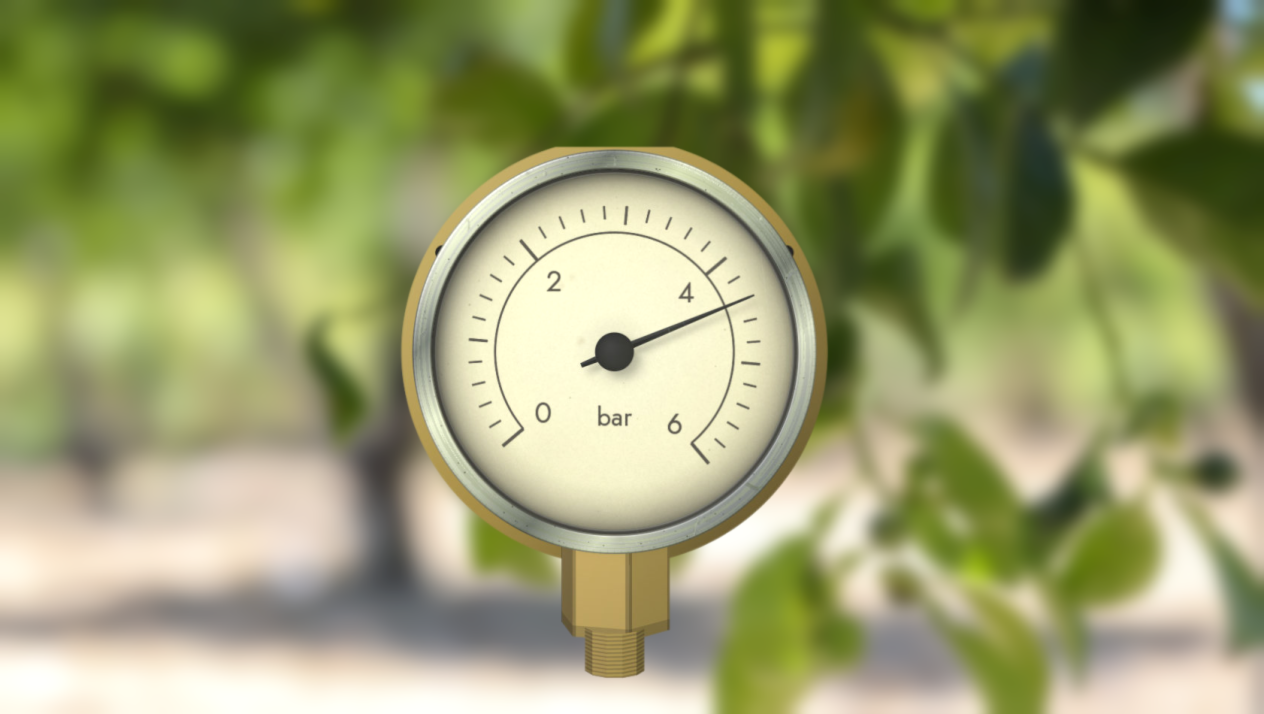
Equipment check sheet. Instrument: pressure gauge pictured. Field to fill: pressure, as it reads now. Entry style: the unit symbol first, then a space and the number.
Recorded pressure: bar 4.4
